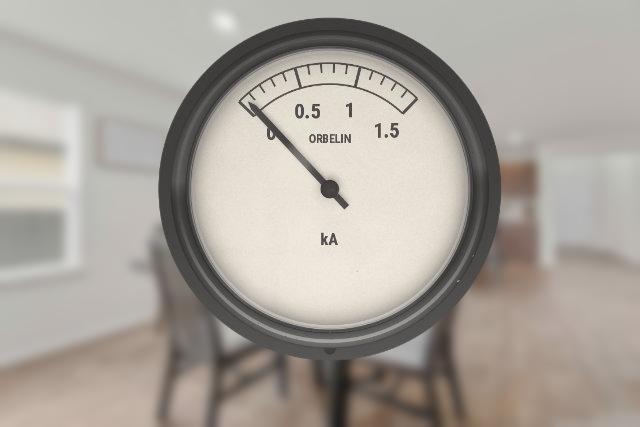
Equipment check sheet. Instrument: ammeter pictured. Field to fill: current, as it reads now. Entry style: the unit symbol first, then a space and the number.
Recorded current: kA 0.05
